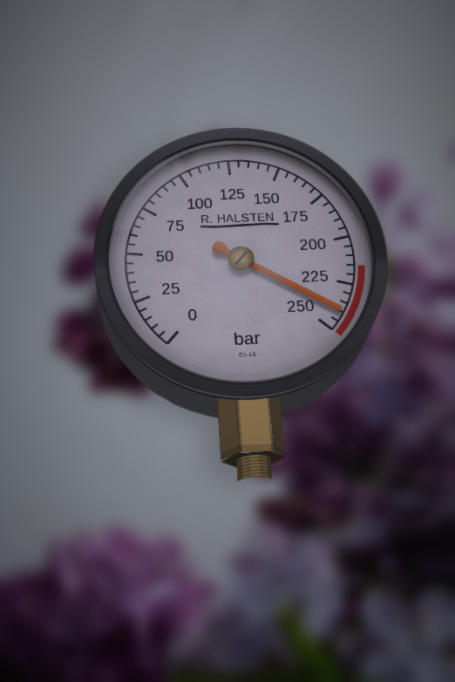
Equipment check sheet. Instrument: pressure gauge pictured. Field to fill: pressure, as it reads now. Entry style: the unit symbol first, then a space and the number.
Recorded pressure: bar 240
